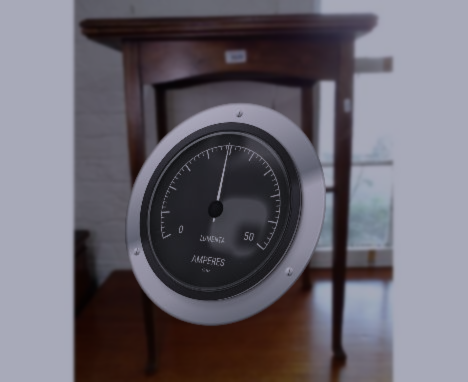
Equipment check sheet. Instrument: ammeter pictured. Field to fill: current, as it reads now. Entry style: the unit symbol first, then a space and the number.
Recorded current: A 25
